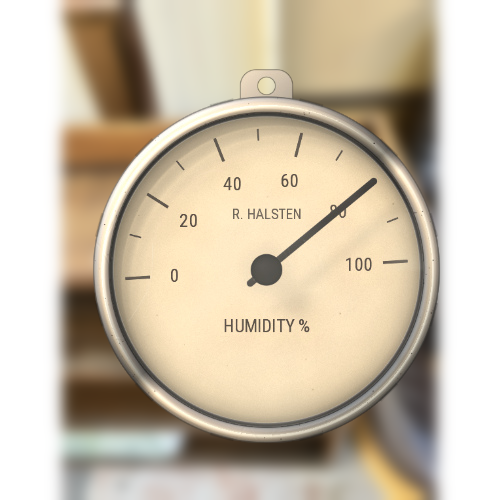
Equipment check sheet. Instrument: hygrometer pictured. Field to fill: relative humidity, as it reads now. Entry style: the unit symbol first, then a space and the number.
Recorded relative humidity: % 80
